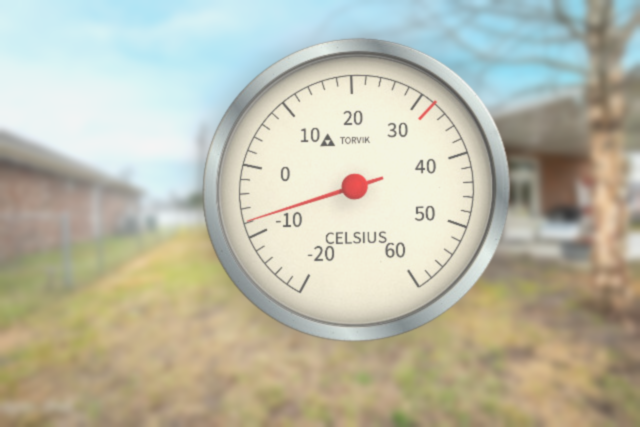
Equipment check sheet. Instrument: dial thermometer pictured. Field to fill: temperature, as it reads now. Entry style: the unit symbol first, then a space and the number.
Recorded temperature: °C -8
